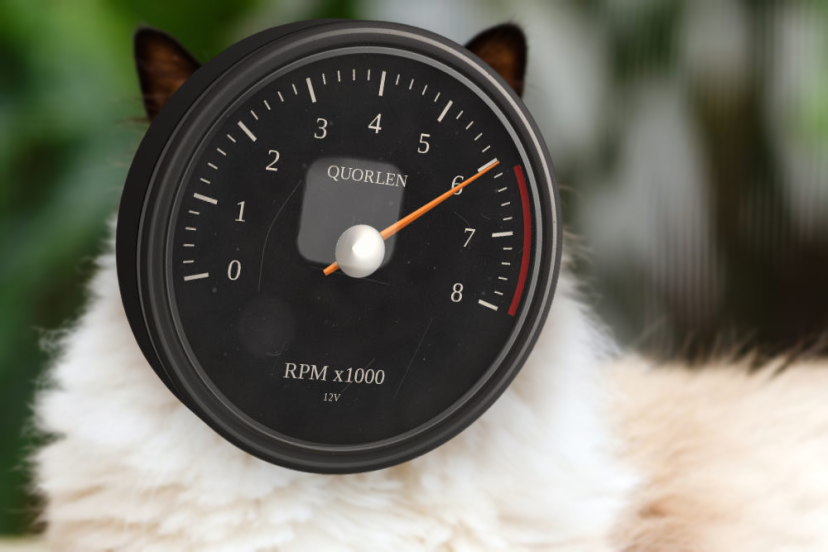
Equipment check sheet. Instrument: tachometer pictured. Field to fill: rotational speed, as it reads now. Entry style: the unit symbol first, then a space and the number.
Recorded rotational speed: rpm 6000
